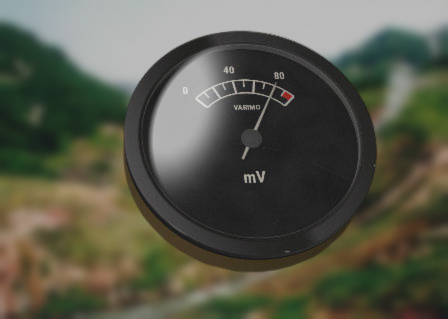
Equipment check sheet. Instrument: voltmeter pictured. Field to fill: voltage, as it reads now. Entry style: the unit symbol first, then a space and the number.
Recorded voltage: mV 80
